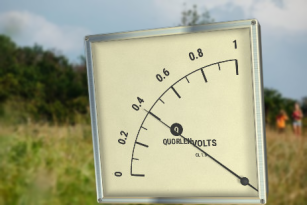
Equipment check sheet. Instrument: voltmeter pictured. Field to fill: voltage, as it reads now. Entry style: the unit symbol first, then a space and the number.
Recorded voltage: V 0.4
